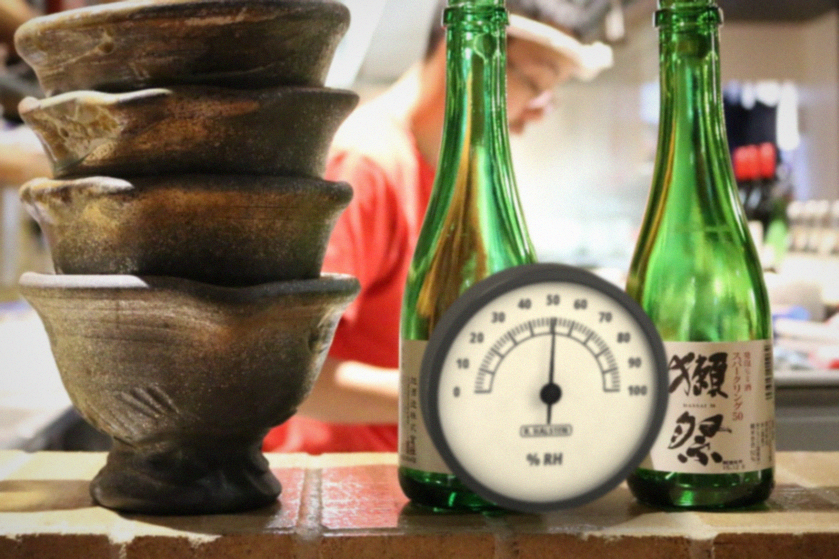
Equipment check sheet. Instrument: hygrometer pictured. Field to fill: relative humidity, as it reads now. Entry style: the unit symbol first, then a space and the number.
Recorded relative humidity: % 50
